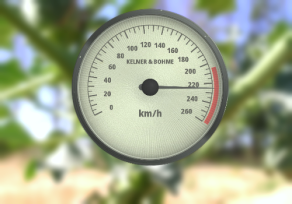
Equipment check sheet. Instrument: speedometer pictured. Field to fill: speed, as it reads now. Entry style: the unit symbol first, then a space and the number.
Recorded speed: km/h 225
